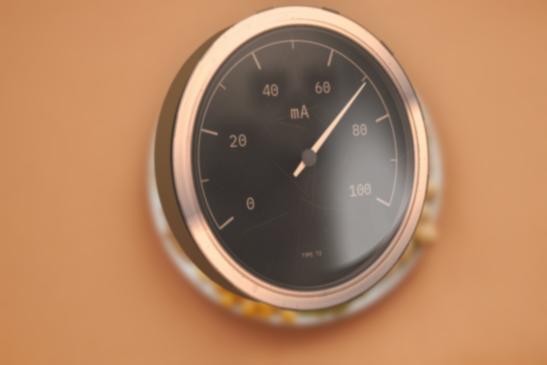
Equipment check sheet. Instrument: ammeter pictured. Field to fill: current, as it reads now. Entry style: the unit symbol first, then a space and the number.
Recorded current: mA 70
